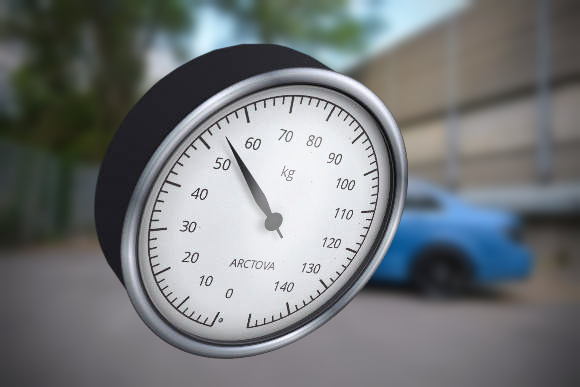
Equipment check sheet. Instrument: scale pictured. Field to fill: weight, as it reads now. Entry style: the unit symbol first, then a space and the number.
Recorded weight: kg 54
